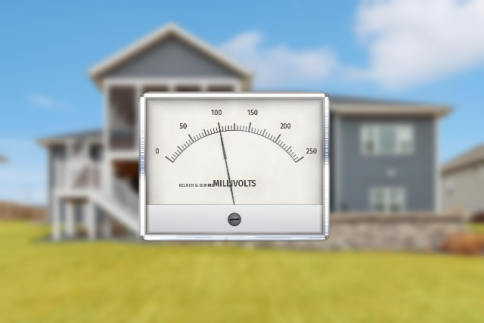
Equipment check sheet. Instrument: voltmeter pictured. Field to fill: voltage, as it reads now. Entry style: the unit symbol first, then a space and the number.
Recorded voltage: mV 100
